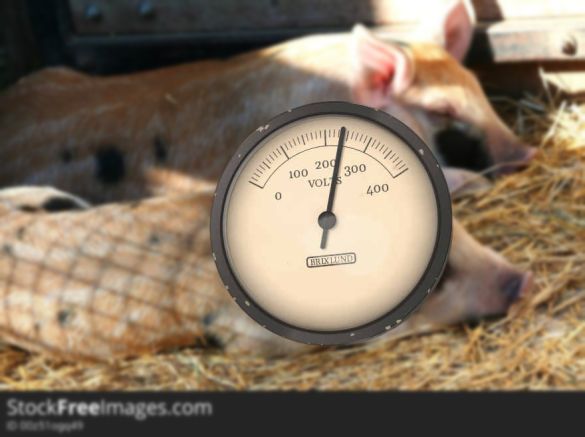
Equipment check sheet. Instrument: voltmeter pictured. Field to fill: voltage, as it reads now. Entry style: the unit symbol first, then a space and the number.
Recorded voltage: V 240
